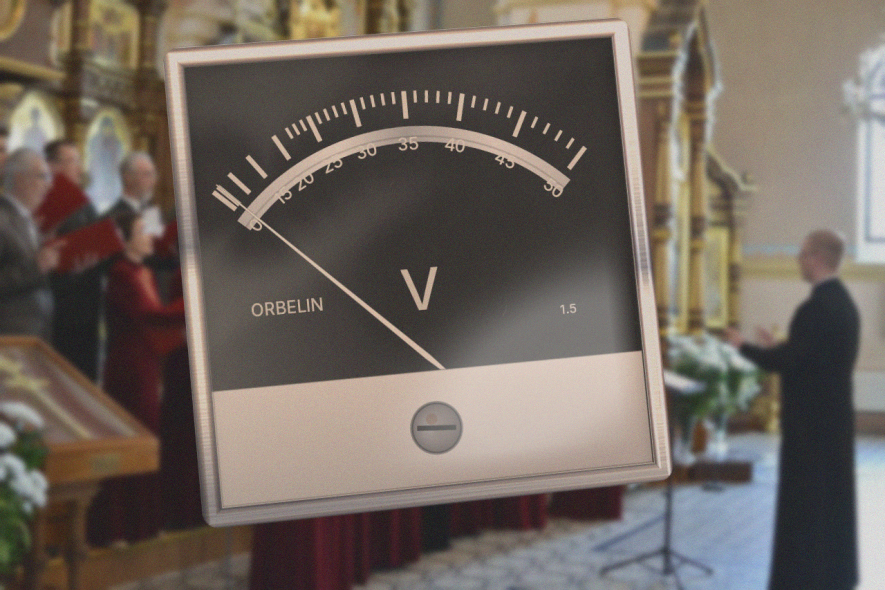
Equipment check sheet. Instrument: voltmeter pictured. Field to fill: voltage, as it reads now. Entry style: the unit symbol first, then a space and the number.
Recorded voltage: V 5
